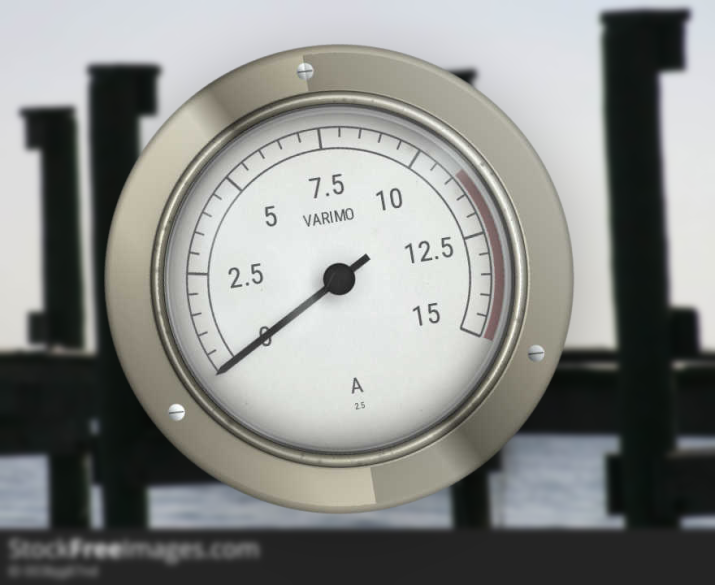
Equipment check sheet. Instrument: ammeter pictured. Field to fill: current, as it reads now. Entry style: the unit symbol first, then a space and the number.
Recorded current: A 0
